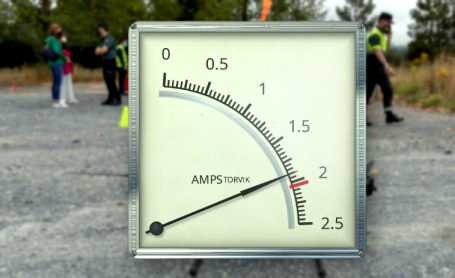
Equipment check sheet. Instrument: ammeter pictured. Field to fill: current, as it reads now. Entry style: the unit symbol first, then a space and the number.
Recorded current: A 1.9
